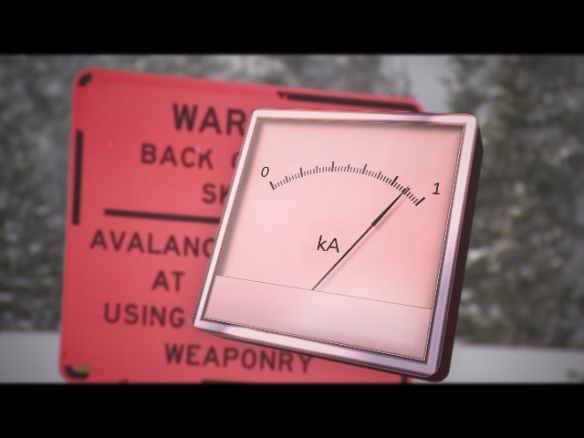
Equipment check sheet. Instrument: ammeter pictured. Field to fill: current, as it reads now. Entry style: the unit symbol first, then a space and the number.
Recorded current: kA 0.9
